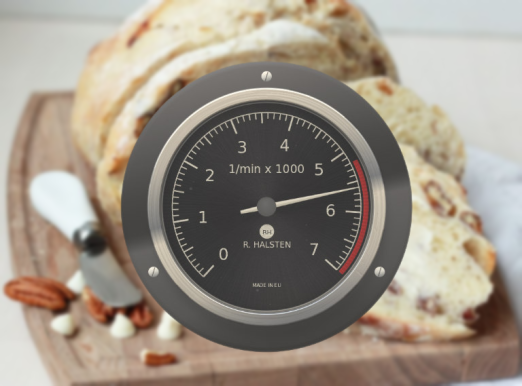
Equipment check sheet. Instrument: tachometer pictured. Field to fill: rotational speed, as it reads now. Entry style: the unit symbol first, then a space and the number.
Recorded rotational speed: rpm 5600
